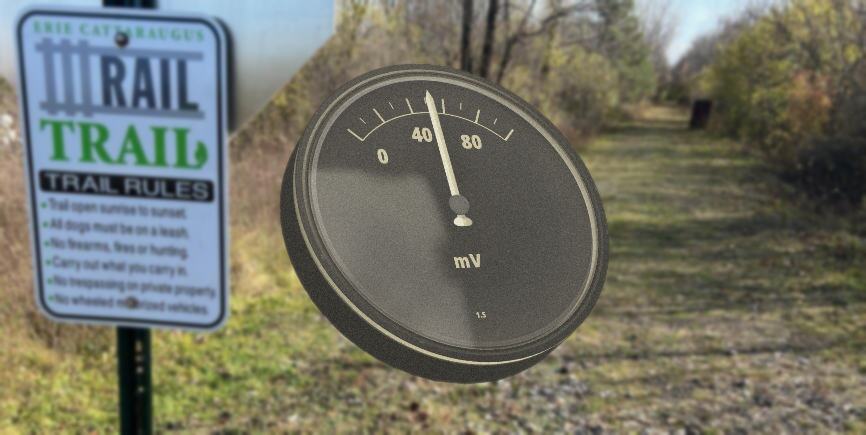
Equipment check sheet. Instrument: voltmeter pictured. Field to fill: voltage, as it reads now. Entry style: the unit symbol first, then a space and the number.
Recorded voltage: mV 50
